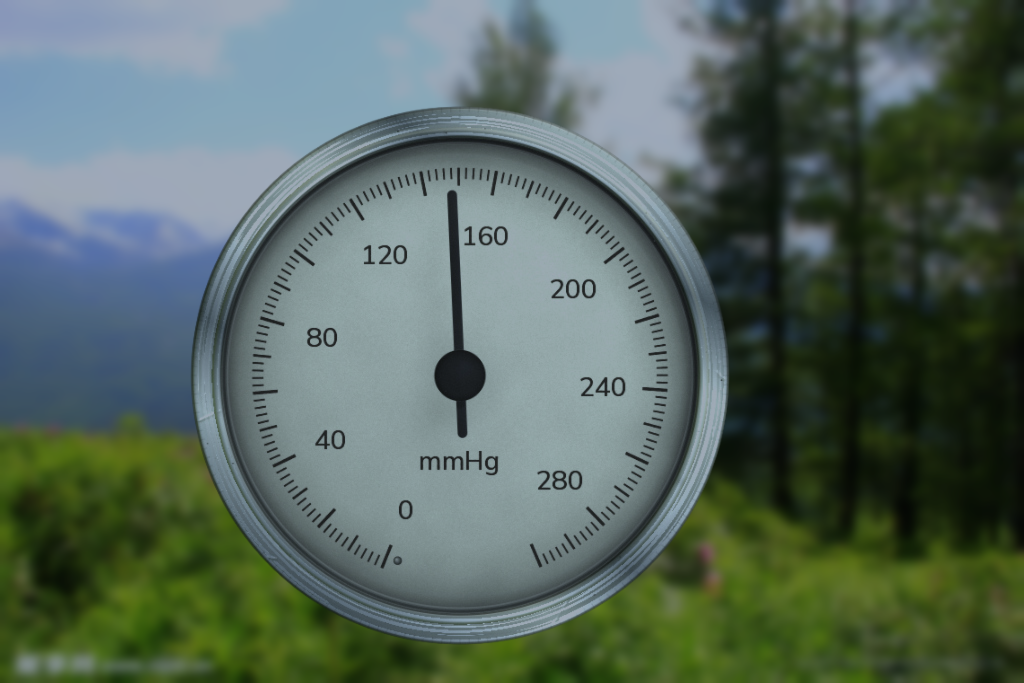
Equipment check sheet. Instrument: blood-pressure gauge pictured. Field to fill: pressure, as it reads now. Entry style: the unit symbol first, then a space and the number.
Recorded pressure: mmHg 148
